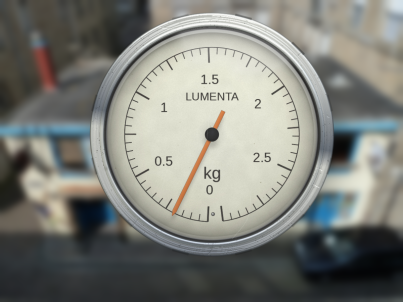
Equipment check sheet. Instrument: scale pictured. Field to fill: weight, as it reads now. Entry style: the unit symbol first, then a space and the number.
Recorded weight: kg 0.2
